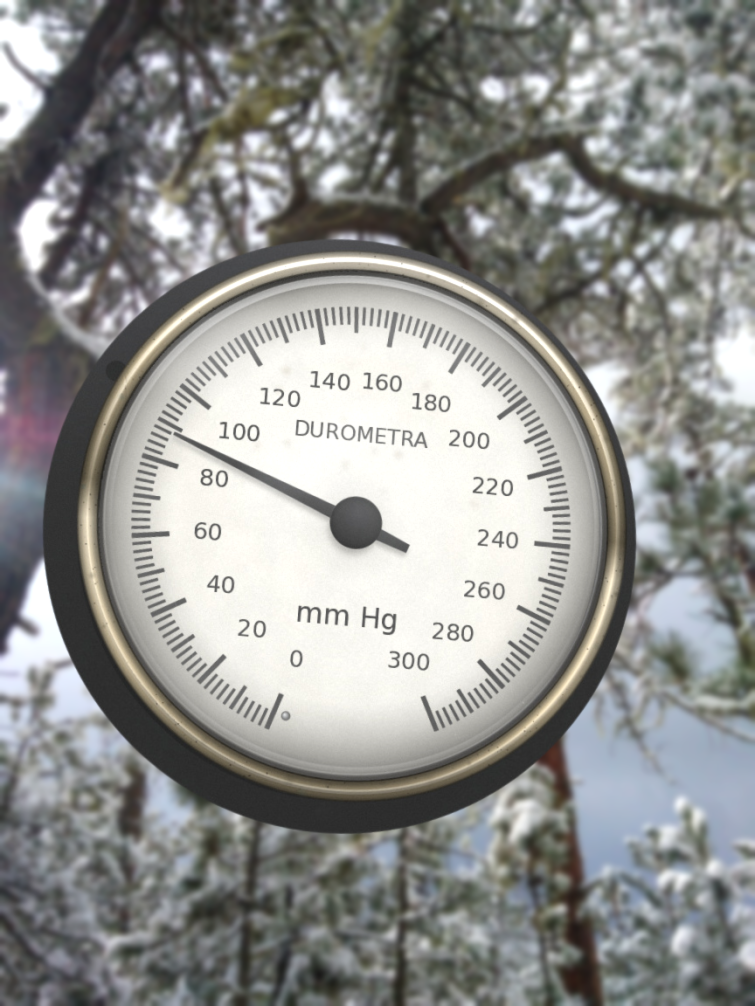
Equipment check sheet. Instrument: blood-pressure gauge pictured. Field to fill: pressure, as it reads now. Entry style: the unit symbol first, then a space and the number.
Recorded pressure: mmHg 88
